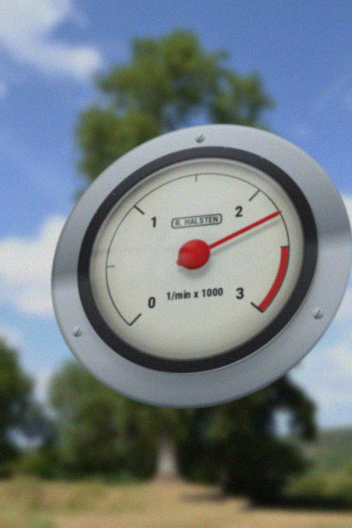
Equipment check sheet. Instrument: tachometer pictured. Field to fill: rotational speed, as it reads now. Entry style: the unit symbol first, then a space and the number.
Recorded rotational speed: rpm 2250
